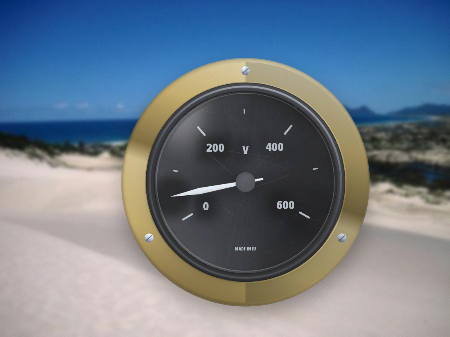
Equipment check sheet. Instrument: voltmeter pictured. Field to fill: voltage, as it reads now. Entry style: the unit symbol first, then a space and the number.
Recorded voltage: V 50
